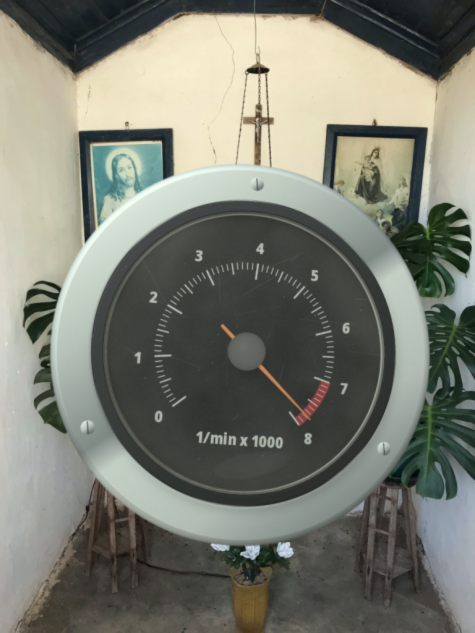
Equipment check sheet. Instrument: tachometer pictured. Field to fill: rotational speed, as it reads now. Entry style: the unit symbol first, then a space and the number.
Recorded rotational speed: rpm 7800
